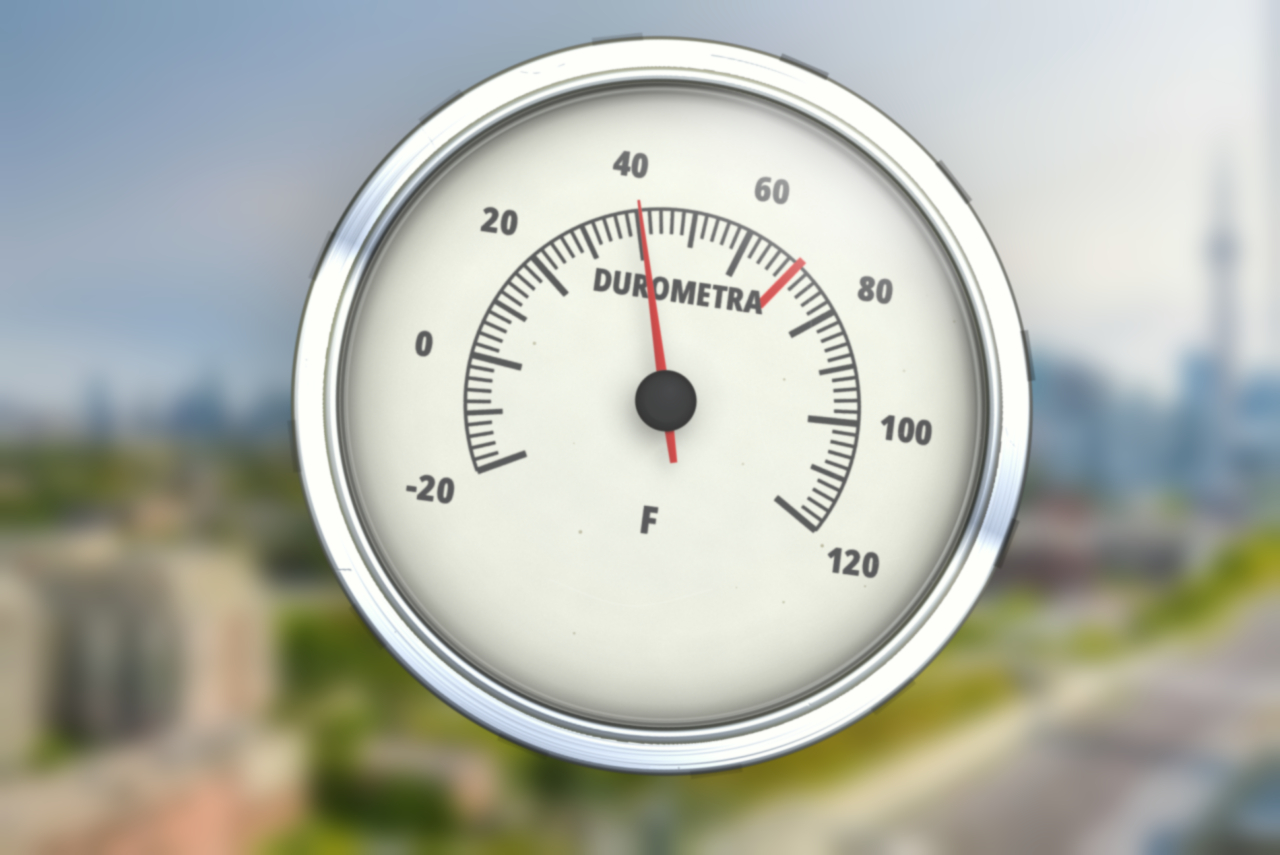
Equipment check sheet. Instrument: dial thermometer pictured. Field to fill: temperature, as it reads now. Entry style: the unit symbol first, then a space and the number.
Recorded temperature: °F 40
